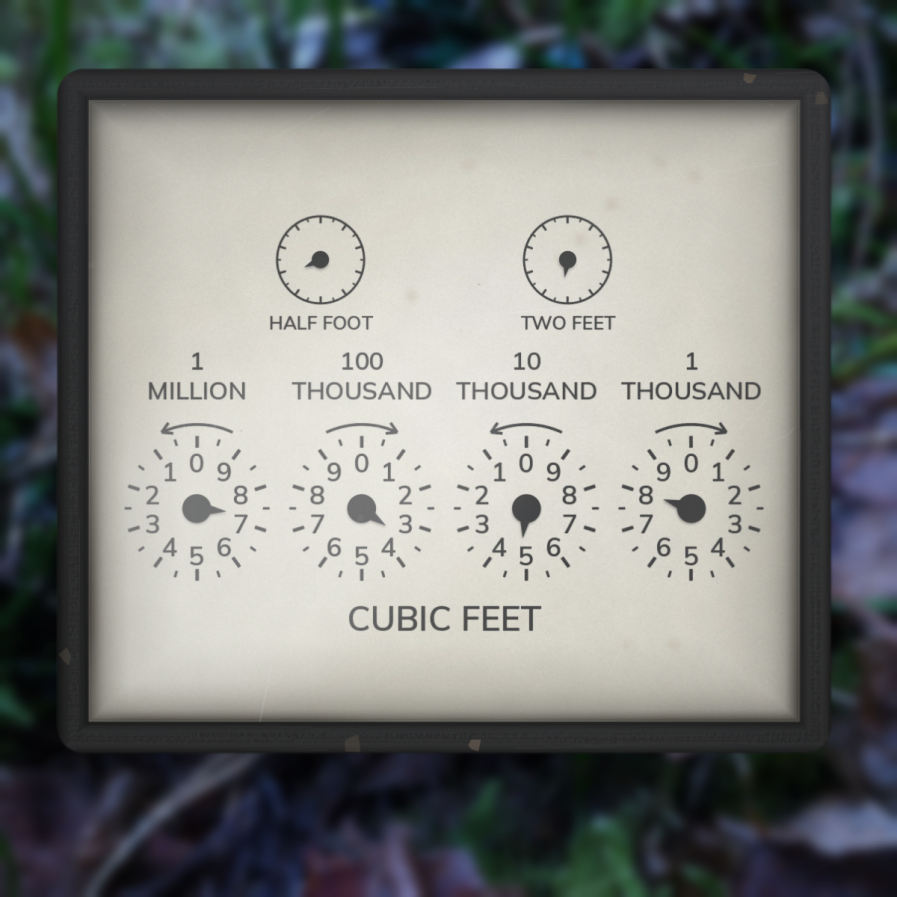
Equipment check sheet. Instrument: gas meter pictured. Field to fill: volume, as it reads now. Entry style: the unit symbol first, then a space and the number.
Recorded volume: ft³ 734800
